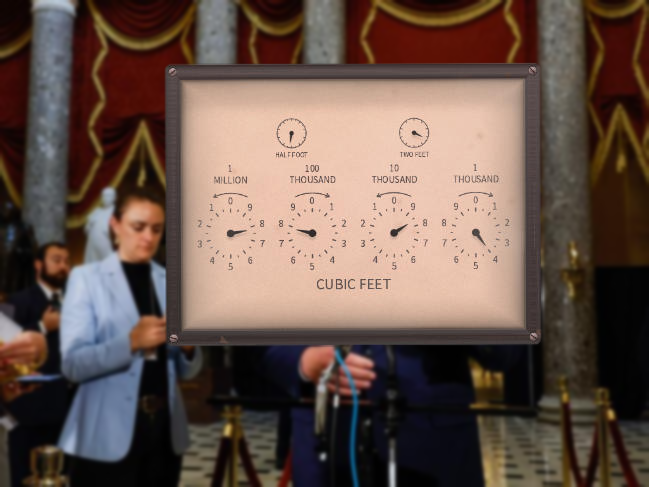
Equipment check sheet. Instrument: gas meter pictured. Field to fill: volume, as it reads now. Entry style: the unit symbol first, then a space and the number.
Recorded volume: ft³ 778400
